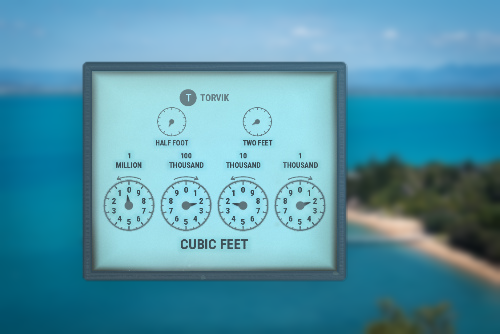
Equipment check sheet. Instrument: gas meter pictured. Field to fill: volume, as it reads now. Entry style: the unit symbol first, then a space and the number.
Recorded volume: ft³ 22200
